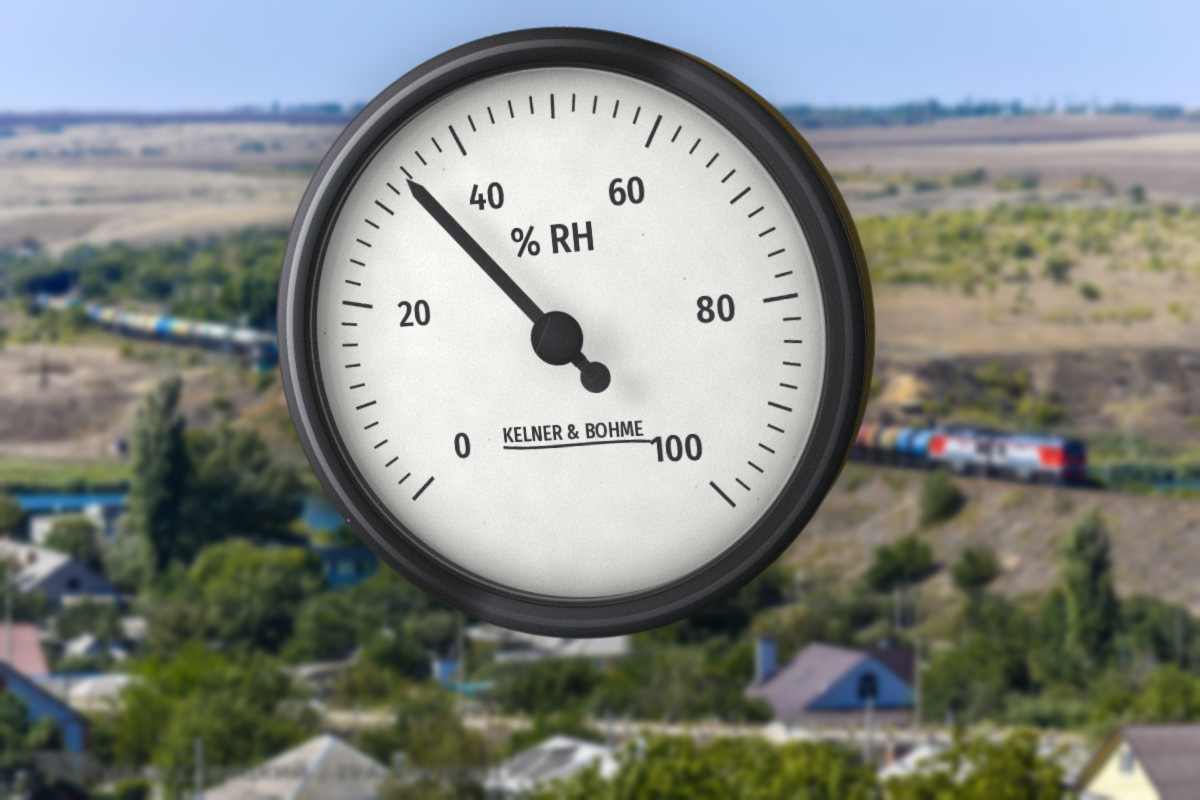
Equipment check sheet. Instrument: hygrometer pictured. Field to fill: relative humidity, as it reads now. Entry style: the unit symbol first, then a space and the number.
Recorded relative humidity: % 34
